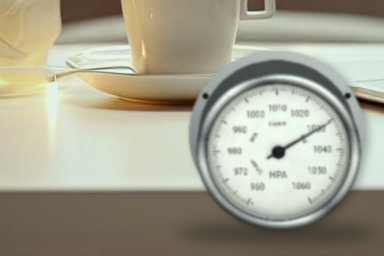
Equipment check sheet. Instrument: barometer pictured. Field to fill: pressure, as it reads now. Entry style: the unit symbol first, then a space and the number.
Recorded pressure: hPa 1030
